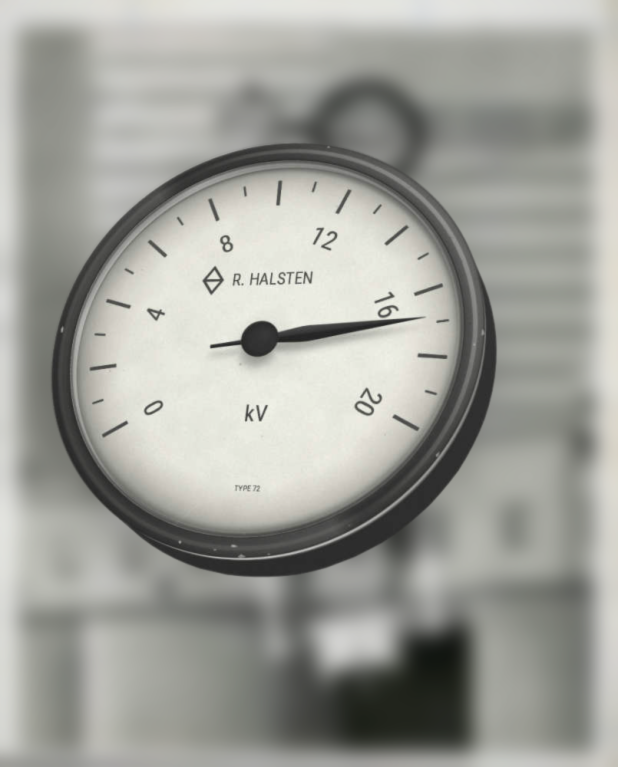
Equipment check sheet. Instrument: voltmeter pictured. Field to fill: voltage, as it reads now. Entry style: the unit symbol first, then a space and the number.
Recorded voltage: kV 17
